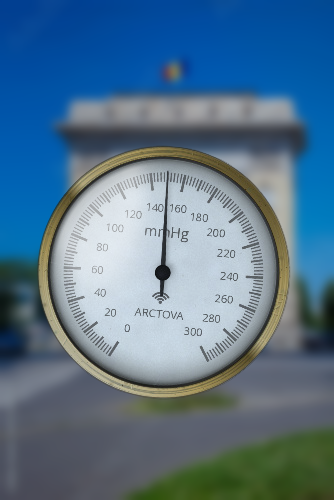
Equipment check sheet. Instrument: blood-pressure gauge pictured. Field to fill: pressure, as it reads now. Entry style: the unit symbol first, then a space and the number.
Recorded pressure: mmHg 150
